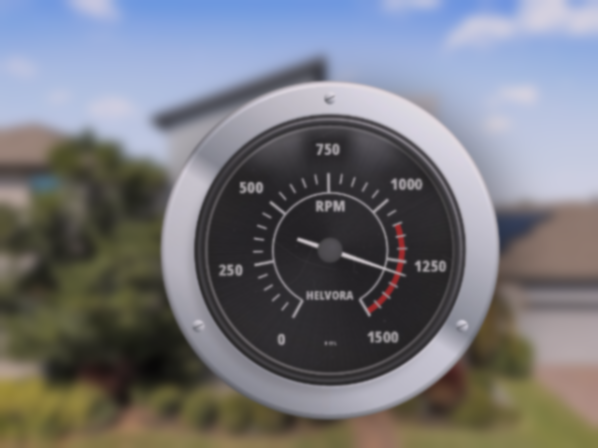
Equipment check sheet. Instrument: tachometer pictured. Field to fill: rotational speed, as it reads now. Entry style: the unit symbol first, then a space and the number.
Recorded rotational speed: rpm 1300
